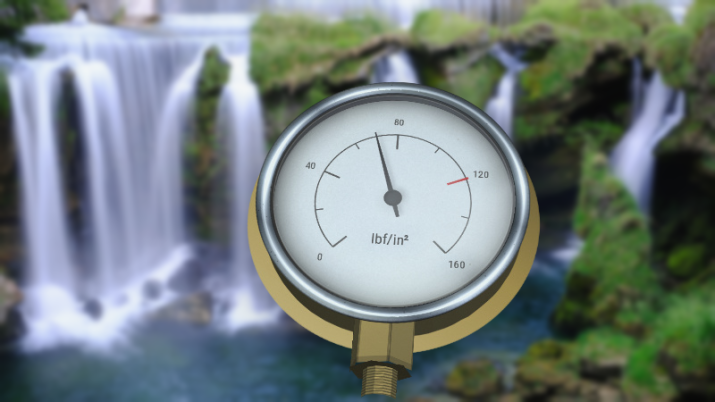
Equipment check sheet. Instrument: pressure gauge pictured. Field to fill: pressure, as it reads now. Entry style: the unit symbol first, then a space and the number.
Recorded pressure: psi 70
